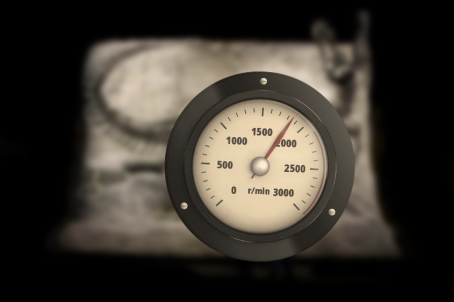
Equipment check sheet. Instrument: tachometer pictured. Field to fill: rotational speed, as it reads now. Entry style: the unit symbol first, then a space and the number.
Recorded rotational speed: rpm 1850
